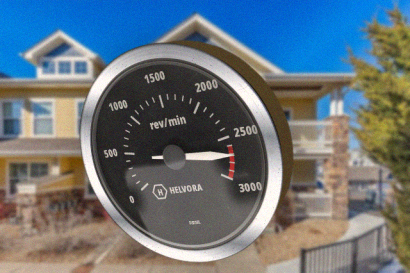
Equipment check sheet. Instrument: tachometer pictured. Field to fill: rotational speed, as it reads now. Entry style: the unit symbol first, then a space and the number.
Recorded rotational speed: rpm 2700
